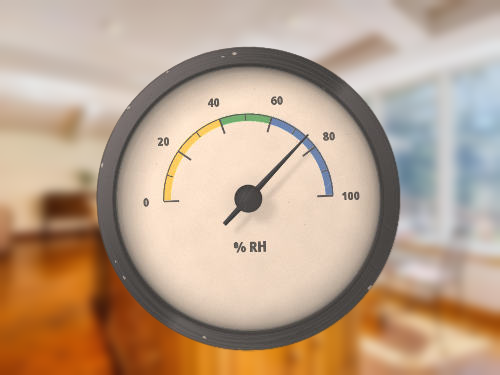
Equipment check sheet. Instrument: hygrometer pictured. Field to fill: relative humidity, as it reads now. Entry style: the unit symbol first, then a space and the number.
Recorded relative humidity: % 75
